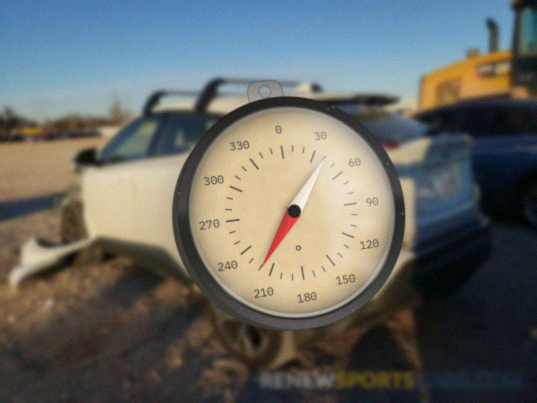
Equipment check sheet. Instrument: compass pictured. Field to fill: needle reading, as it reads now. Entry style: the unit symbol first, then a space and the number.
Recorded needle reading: ° 220
